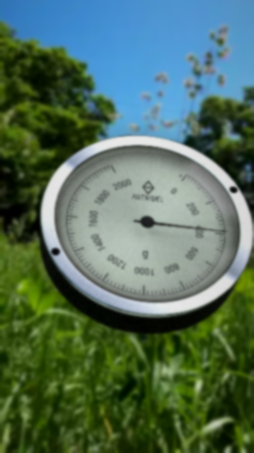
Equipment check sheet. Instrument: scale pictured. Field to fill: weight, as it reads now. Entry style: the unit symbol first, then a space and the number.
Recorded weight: g 400
